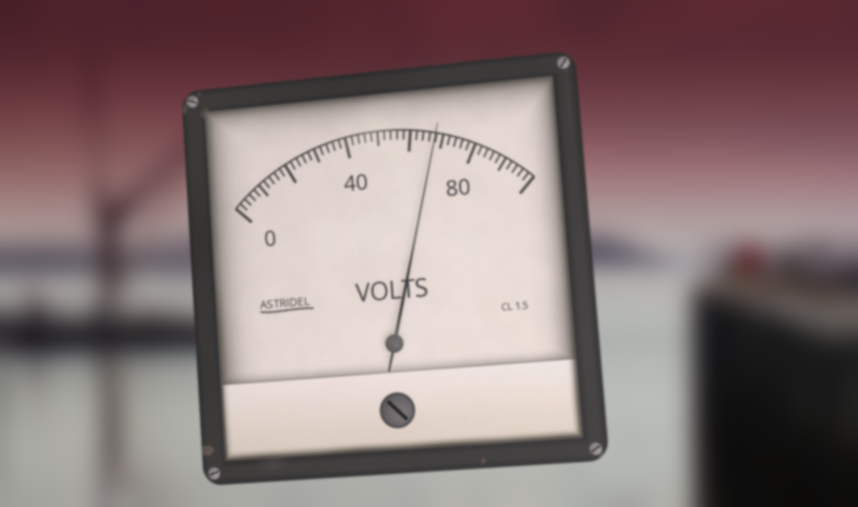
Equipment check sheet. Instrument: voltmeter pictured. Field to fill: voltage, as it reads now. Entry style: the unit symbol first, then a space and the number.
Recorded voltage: V 68
